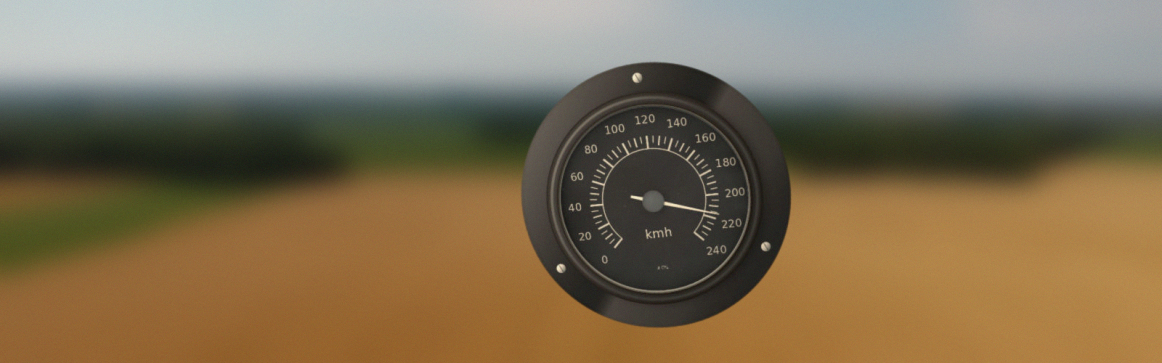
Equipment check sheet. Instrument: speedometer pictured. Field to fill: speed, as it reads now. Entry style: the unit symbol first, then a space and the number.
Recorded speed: km/h 215
